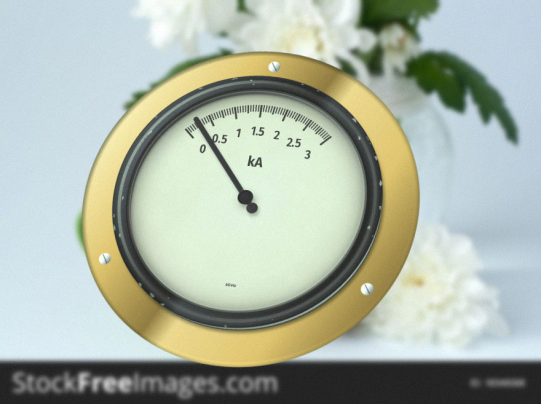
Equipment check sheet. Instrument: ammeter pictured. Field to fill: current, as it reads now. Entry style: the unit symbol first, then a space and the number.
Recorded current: kA 0.25
